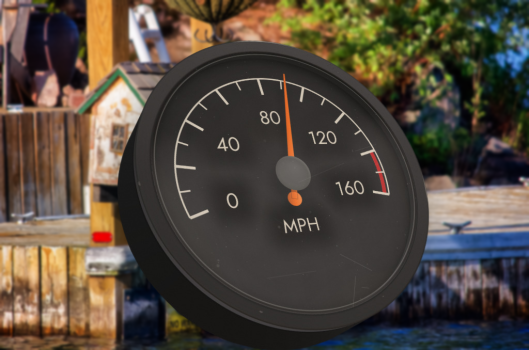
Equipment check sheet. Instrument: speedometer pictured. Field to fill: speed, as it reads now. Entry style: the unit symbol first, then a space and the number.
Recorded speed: mph 90
